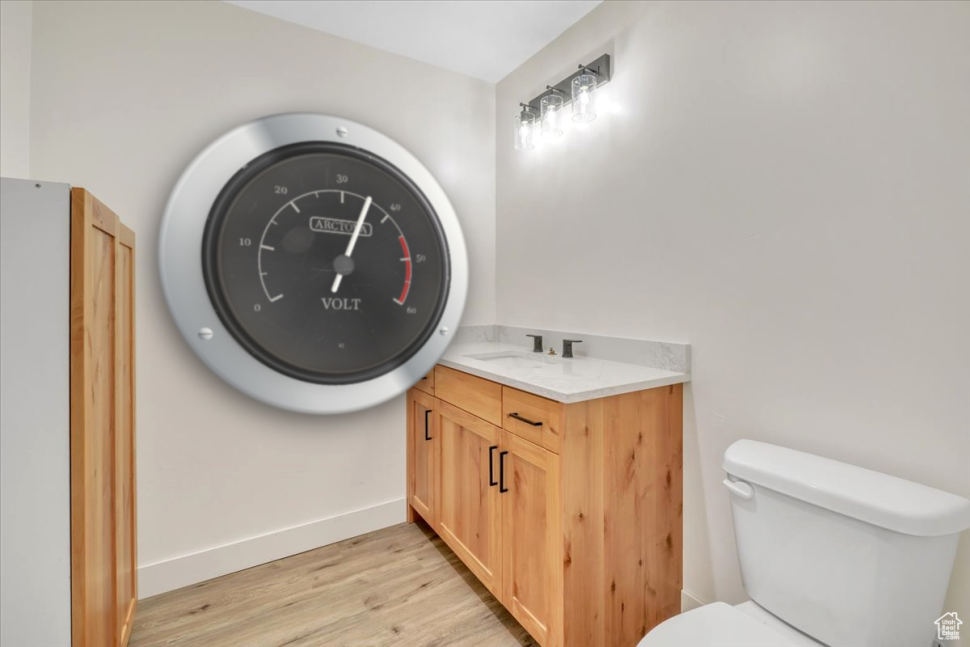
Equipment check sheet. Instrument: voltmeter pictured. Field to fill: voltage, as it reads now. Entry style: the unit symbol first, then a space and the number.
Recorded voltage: V 35
